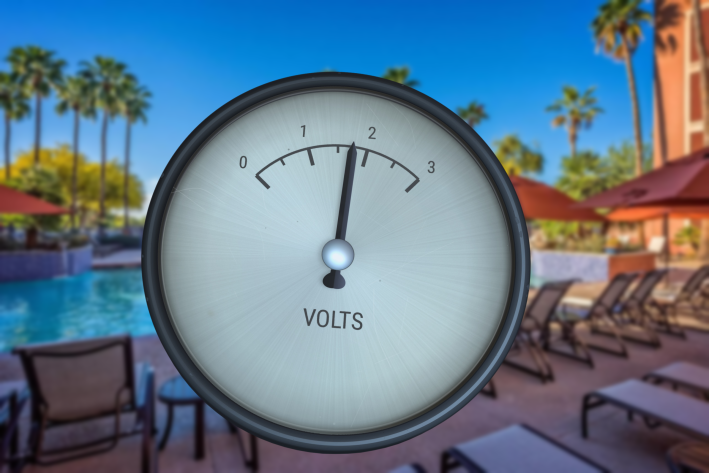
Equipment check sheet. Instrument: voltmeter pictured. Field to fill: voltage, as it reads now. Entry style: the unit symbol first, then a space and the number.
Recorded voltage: V 1.75
